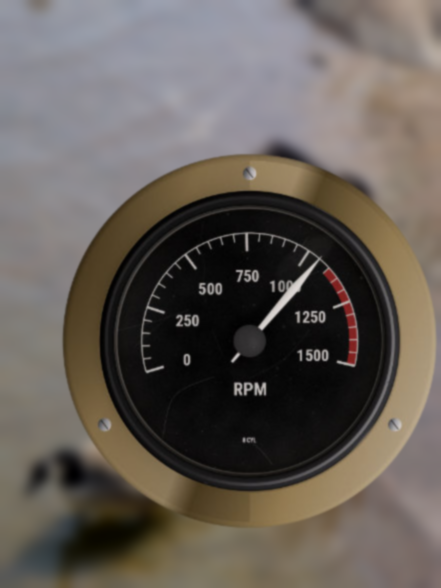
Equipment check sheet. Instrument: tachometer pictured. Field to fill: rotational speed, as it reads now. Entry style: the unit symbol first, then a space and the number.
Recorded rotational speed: rpm 1050
